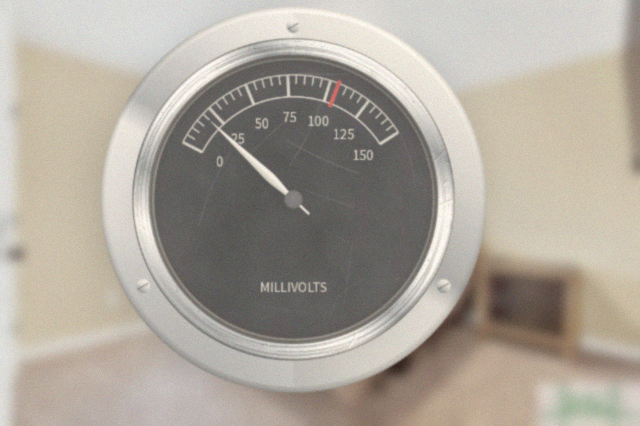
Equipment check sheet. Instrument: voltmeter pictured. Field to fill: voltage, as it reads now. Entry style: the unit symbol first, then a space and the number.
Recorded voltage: mV 20
